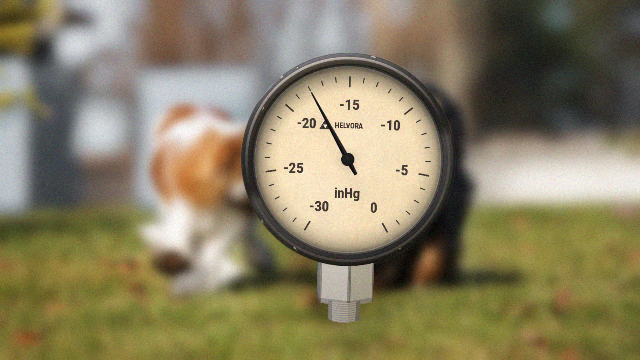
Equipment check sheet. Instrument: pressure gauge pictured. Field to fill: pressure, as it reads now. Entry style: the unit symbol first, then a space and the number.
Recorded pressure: inHg -18
